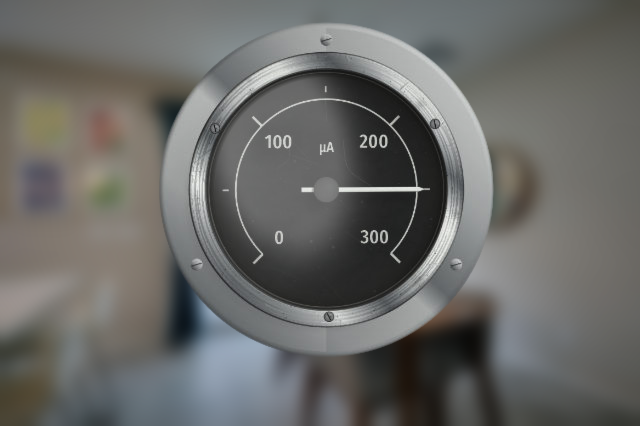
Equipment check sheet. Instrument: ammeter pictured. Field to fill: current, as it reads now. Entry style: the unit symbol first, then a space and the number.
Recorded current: µA 250
